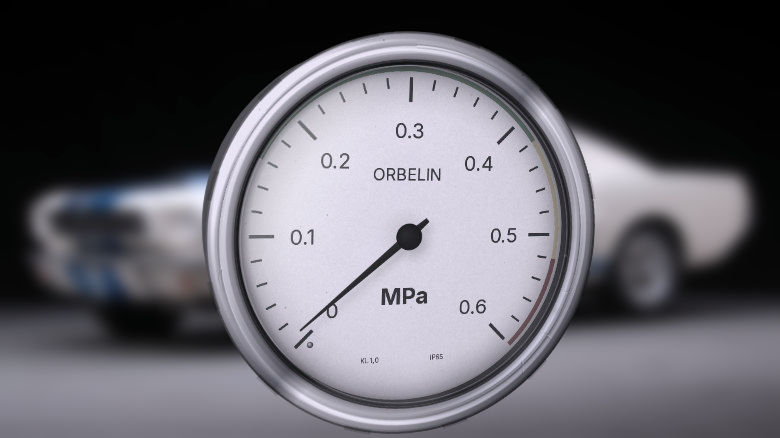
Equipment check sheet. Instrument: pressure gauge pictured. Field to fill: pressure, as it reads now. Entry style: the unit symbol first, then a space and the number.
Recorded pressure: MPa 0.01
